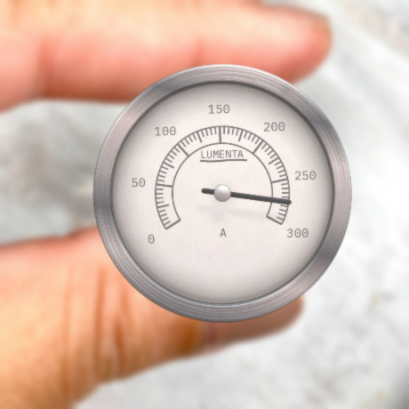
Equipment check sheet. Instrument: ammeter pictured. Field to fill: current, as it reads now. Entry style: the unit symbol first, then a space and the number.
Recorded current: A 275
